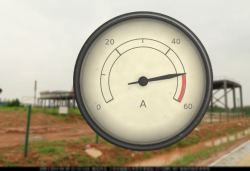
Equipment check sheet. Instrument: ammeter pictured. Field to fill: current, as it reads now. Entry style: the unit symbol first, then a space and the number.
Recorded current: A 50
